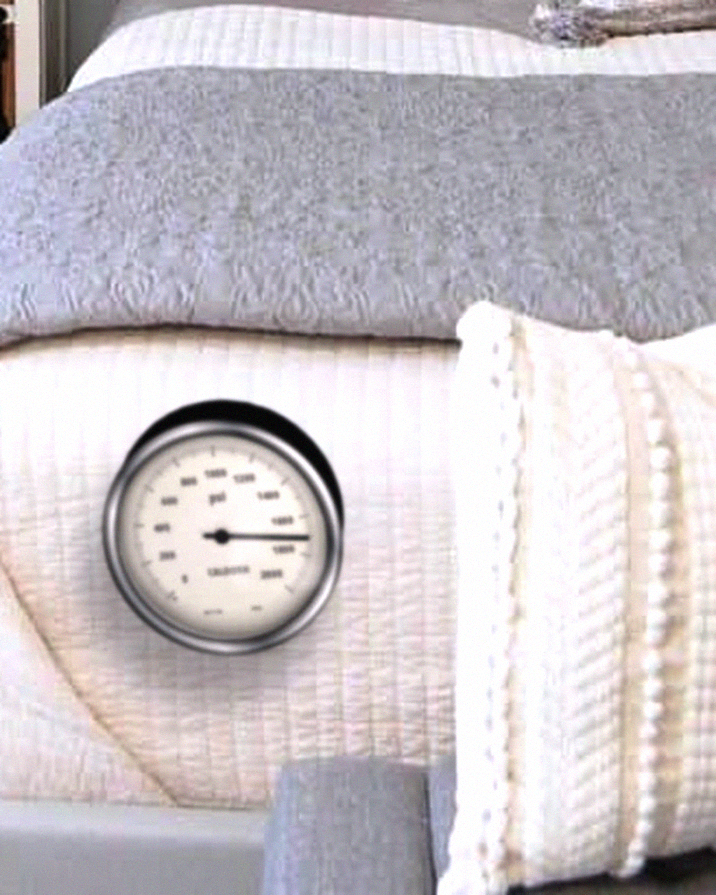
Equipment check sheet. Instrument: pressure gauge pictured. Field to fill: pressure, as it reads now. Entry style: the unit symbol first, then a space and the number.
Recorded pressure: psi 1700
